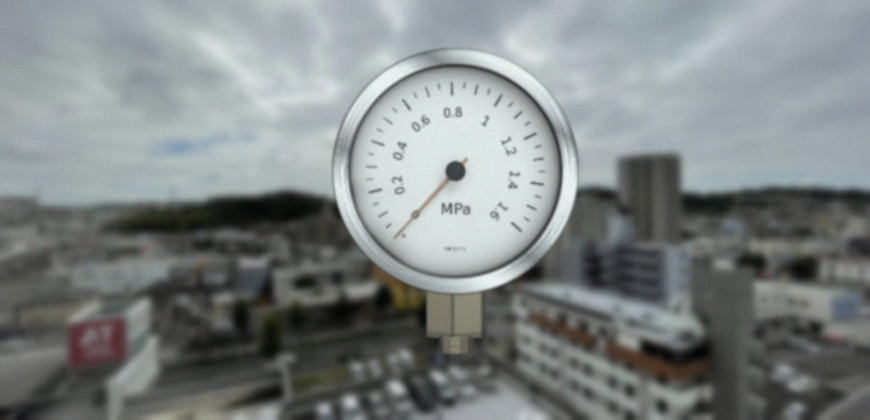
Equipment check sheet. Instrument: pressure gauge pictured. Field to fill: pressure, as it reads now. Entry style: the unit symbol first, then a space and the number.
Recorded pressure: MPa 0
